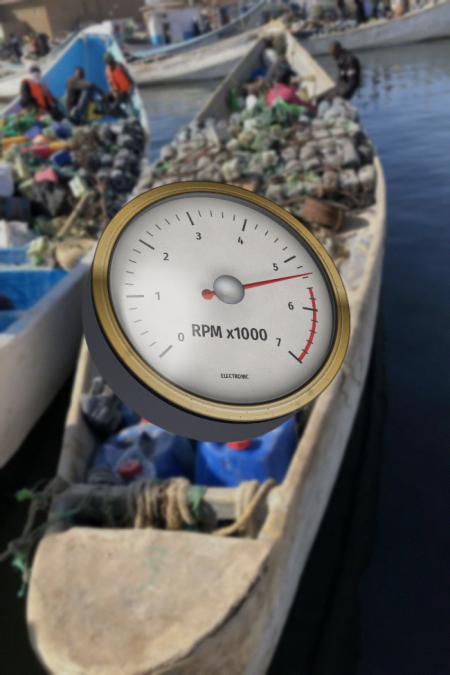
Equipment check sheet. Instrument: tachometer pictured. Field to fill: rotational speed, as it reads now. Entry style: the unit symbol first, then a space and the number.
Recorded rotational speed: rpm 5400
